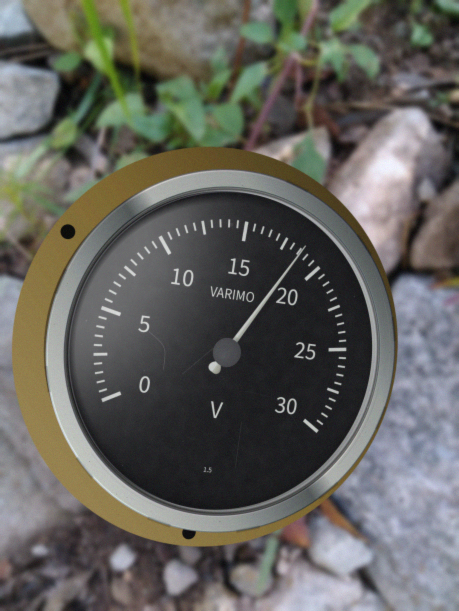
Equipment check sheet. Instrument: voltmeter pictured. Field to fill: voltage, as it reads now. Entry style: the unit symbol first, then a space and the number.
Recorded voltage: V 18.5
